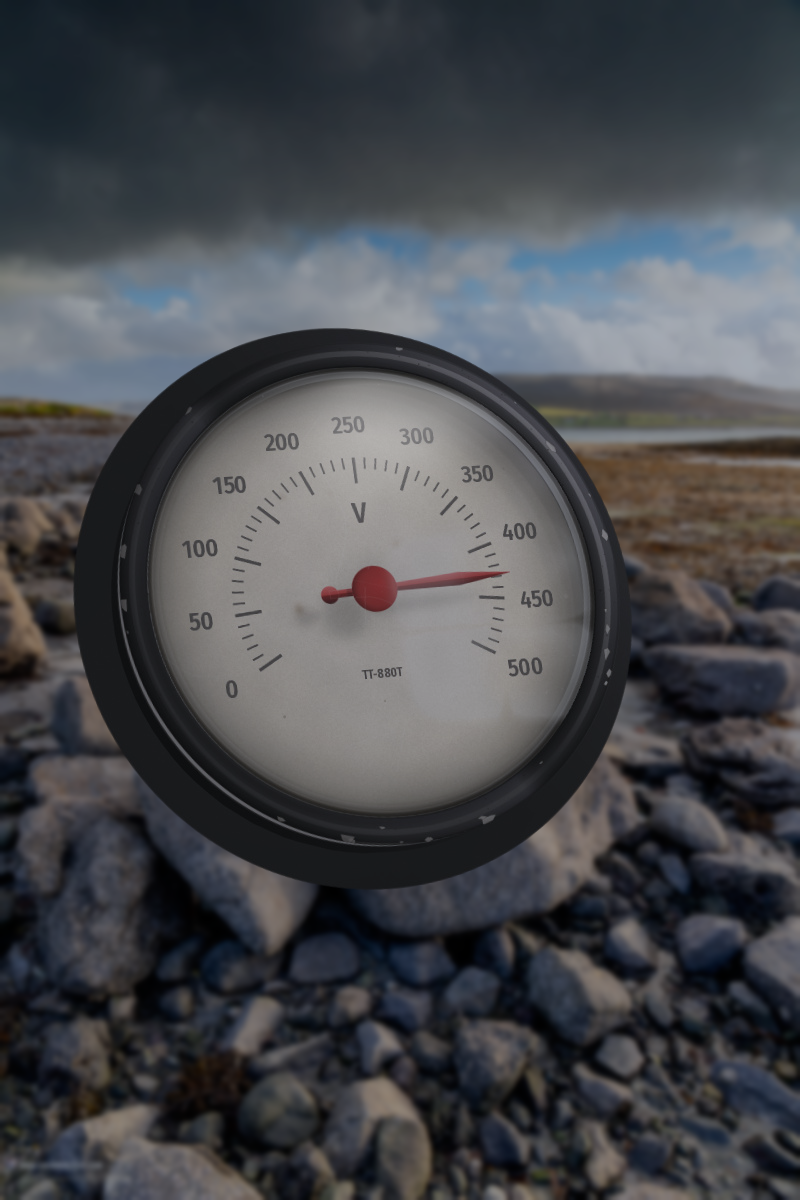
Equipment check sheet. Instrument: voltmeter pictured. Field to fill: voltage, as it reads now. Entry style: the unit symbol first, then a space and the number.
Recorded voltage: V 430
